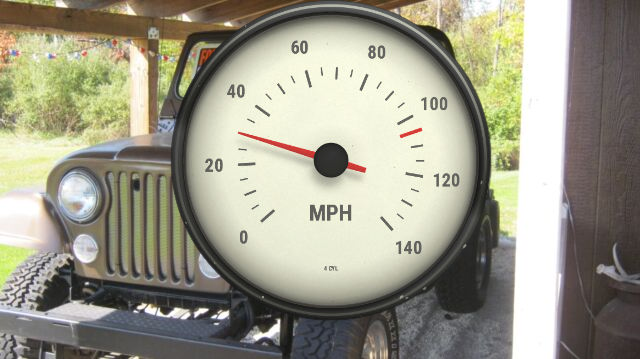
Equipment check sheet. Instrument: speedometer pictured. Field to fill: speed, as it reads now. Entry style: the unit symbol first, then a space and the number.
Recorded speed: mph 30
